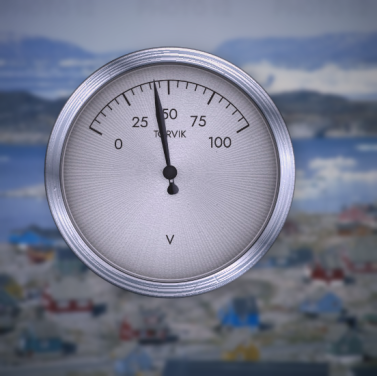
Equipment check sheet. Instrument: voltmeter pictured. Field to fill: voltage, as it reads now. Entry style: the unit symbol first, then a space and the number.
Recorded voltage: V 42.5
